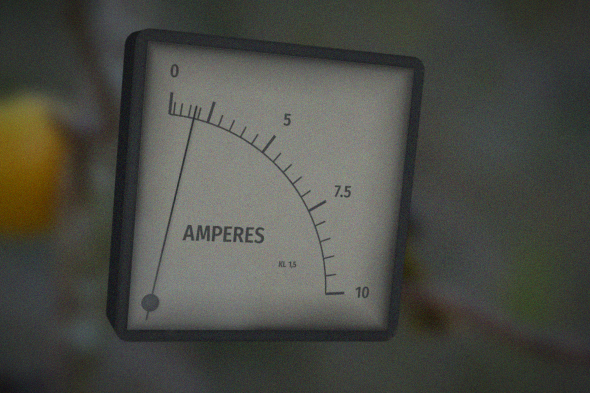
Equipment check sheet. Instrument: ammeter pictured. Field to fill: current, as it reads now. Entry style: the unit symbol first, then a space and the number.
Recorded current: A 1.75
